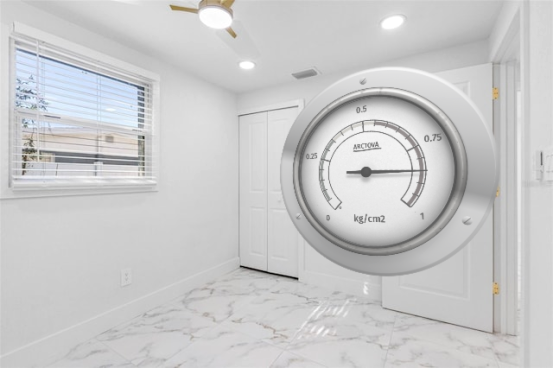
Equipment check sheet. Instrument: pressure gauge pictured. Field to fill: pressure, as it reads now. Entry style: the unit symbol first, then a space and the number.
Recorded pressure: kg/cm² 0.85
